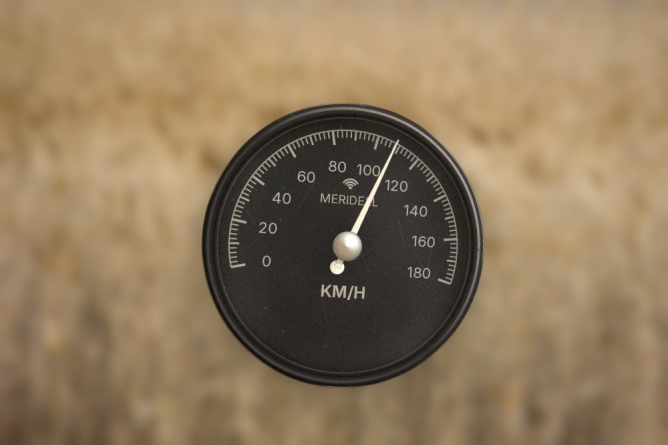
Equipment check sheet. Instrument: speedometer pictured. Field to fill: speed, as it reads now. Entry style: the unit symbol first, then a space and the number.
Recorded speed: km/h 108
